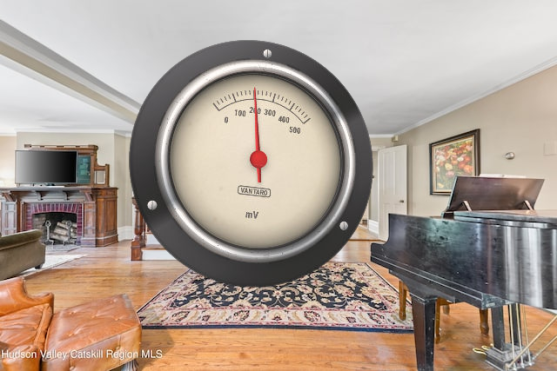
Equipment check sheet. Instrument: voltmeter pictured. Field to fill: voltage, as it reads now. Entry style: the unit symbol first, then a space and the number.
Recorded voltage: mV 200
